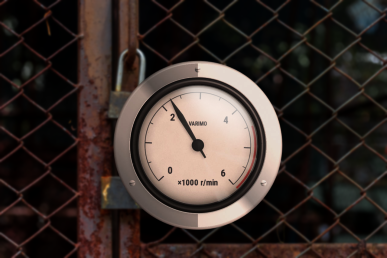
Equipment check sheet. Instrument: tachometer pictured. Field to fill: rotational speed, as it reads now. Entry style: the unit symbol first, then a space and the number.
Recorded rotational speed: rpm 2250
